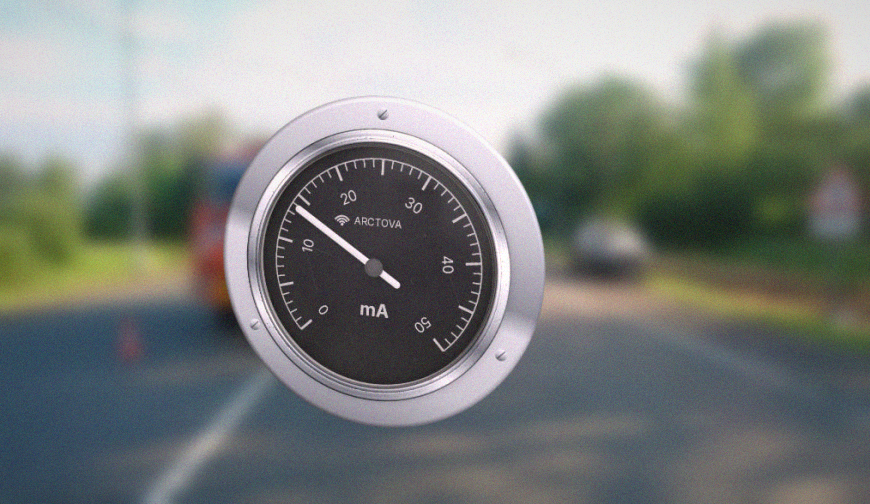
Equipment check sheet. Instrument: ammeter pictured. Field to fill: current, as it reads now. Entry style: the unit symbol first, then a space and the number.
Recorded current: mA 14
